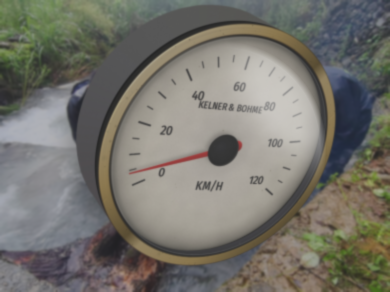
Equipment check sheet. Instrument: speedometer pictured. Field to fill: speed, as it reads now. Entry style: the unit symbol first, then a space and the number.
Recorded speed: km/h 5
